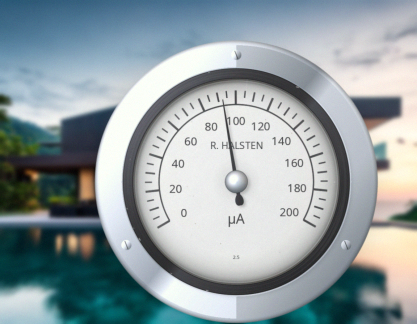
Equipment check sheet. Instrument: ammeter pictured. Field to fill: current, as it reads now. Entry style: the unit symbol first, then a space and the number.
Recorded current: µA 92.5
